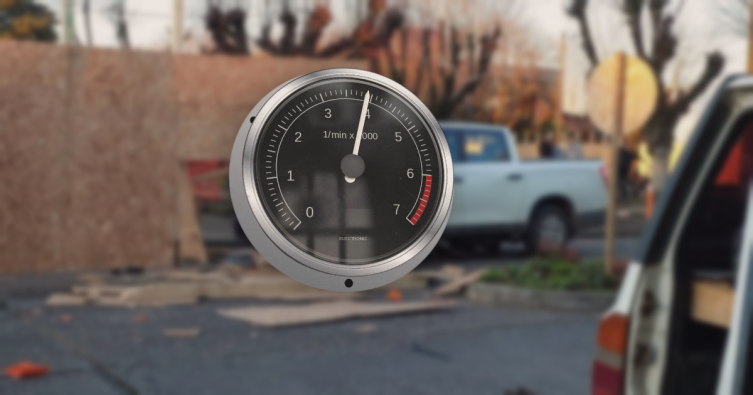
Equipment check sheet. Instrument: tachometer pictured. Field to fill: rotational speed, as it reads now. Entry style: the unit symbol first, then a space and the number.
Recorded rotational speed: rpm 3900
